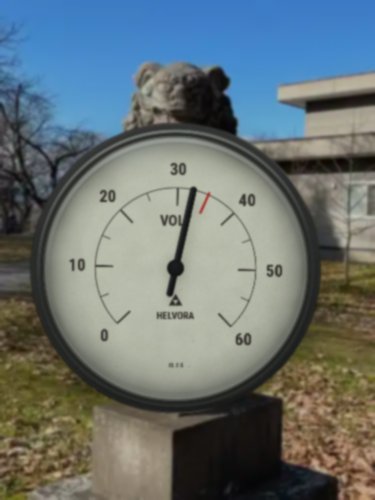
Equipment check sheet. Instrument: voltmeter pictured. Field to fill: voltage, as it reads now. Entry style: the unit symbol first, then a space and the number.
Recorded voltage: V 32.5
